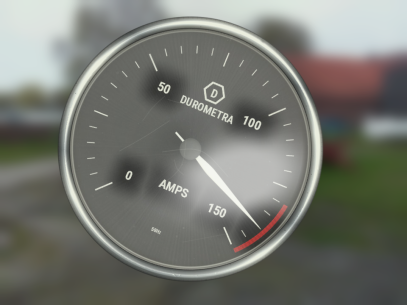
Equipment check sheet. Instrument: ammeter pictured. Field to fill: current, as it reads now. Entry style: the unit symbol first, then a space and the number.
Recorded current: A 140
